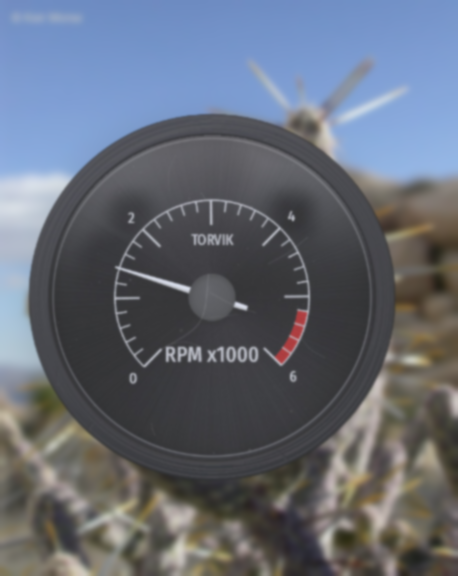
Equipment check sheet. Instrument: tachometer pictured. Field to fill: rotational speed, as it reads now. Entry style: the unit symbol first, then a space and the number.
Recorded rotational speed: rpm 1400
